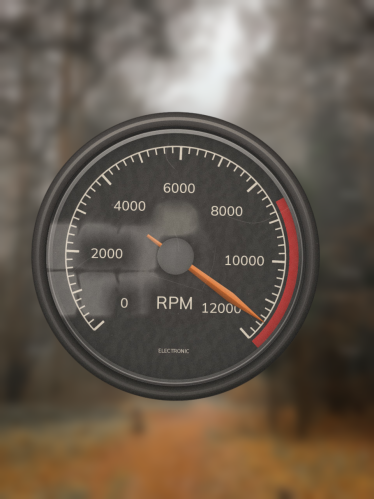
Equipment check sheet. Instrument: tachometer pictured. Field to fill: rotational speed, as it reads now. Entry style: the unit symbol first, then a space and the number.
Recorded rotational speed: rpm 11500
